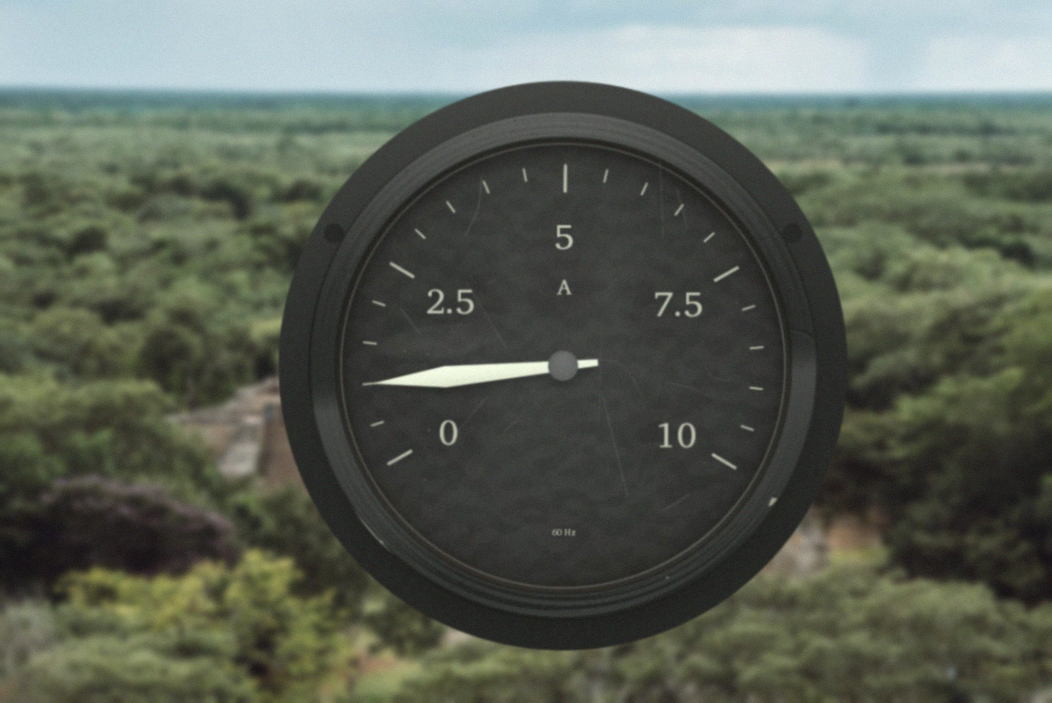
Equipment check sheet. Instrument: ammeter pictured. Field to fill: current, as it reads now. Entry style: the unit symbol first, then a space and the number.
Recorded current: A 1
